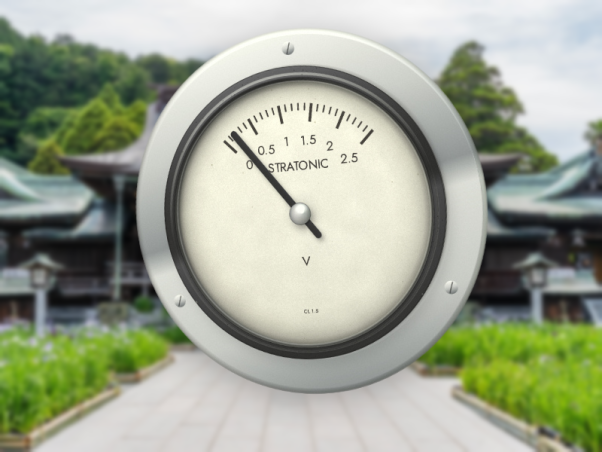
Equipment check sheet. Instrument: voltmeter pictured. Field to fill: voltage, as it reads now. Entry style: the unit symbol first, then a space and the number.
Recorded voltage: V 0.2
